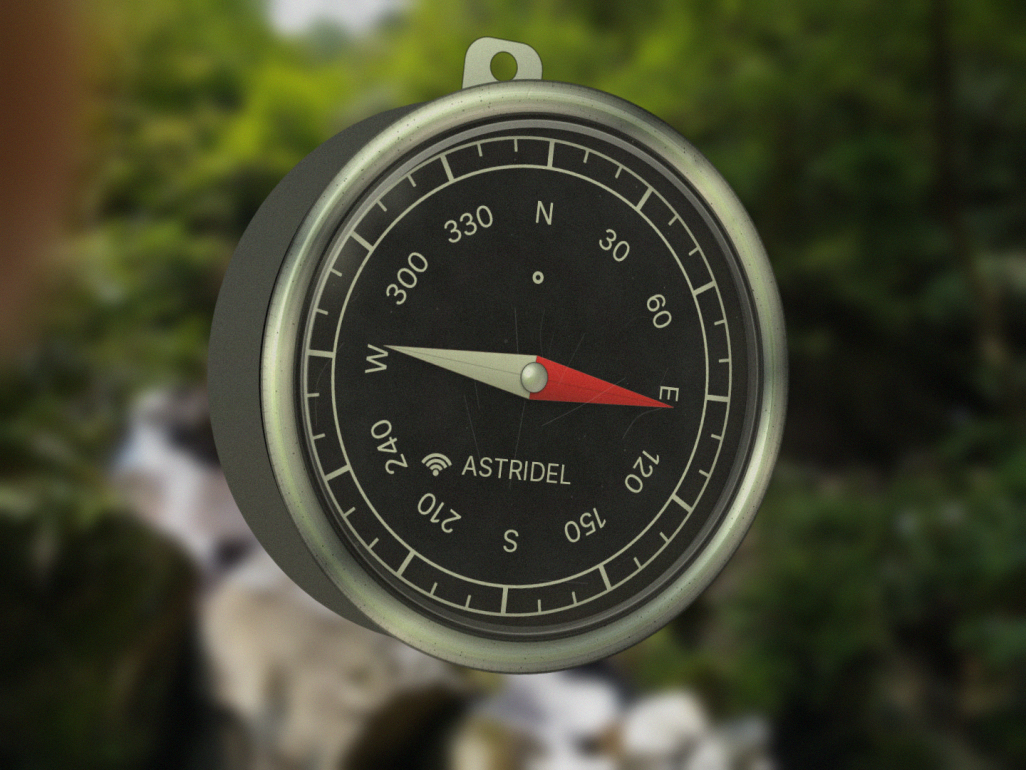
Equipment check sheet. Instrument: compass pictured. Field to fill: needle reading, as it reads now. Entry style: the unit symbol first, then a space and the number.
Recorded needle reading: ° 95
